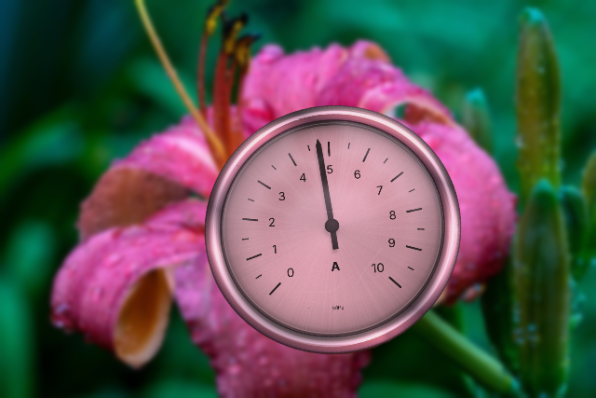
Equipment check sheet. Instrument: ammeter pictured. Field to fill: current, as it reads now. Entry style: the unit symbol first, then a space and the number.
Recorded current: A 4.75
